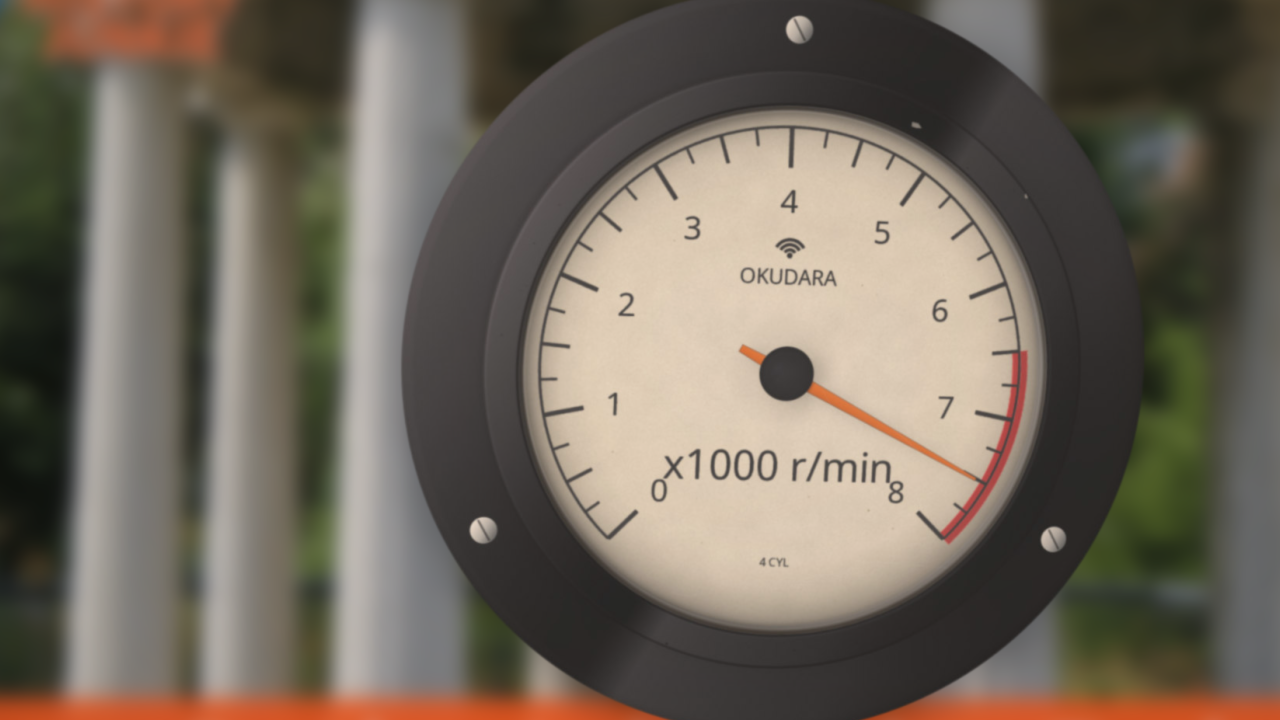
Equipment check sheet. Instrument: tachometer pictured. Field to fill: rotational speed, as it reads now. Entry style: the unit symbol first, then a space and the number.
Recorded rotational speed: rpm 7500
